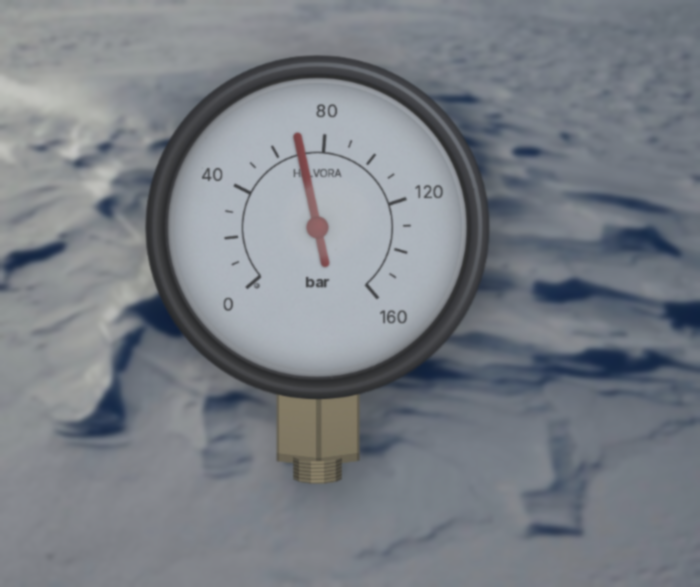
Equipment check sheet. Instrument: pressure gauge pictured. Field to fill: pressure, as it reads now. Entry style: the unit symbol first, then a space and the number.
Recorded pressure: bar 70
